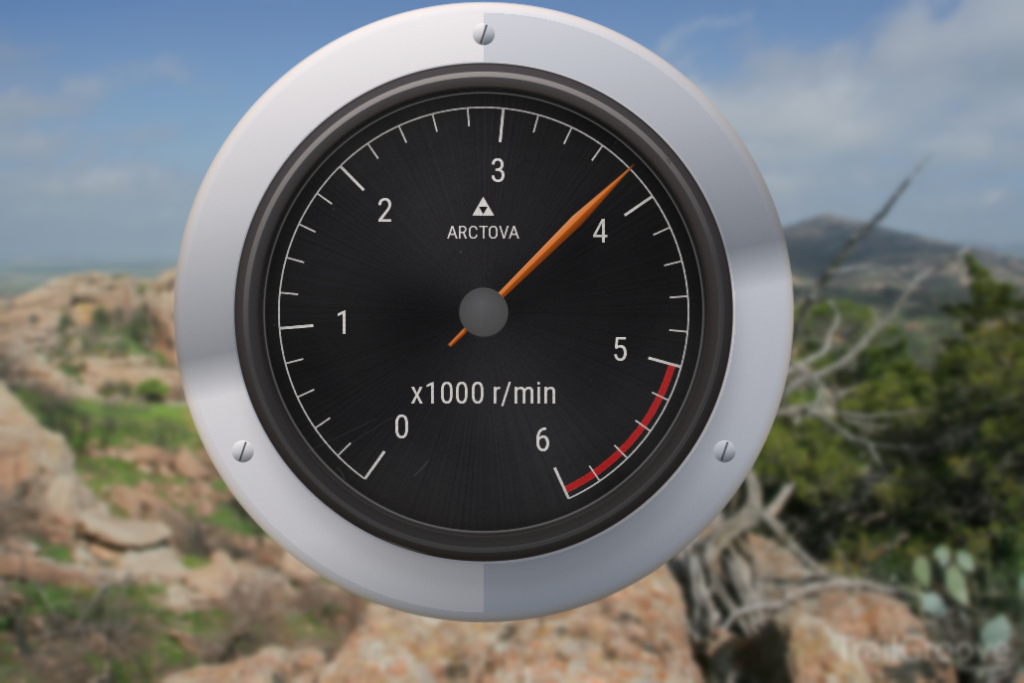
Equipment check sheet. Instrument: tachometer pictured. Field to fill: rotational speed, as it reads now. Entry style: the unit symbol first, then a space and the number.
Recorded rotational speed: rpm 3800
